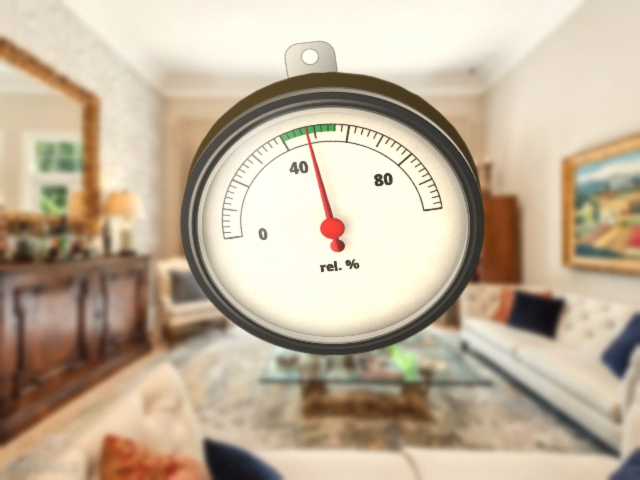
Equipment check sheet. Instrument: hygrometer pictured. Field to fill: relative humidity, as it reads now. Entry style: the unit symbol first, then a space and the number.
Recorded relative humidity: % 48
